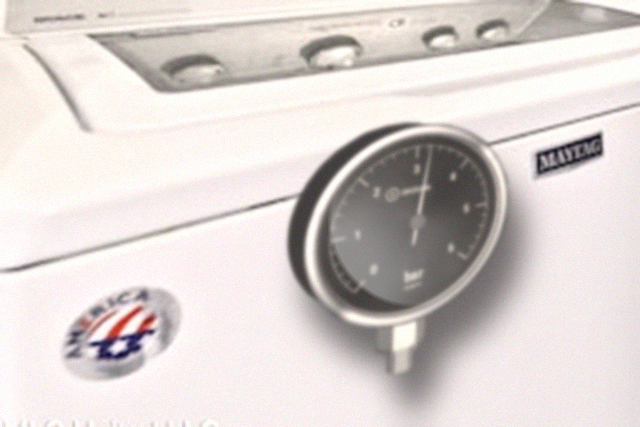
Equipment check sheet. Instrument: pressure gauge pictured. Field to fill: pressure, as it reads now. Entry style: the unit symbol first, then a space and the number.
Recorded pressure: bar 3.2
